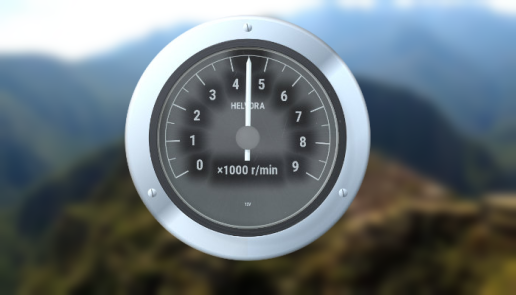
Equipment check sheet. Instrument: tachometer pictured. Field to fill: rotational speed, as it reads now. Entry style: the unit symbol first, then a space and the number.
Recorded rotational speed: rpm 4500
